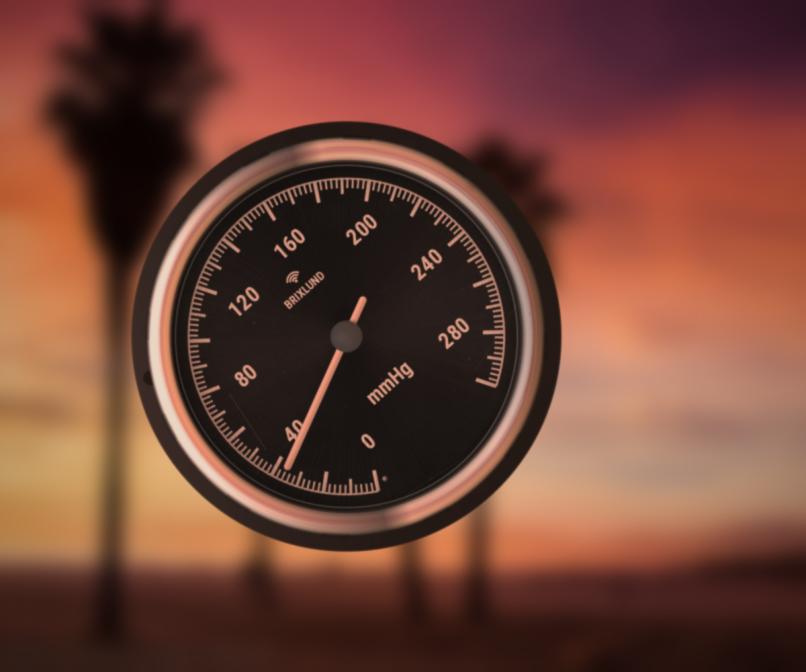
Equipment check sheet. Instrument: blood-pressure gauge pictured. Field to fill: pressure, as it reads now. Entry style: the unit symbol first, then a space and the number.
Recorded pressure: mmHg 36
